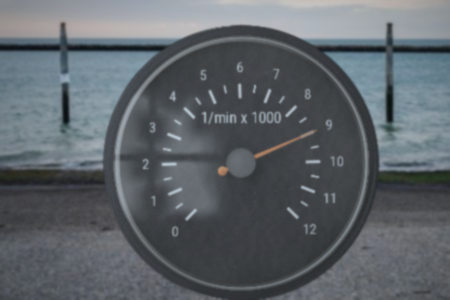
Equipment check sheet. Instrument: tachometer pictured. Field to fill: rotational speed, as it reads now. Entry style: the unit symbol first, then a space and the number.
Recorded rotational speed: rpm 9000
